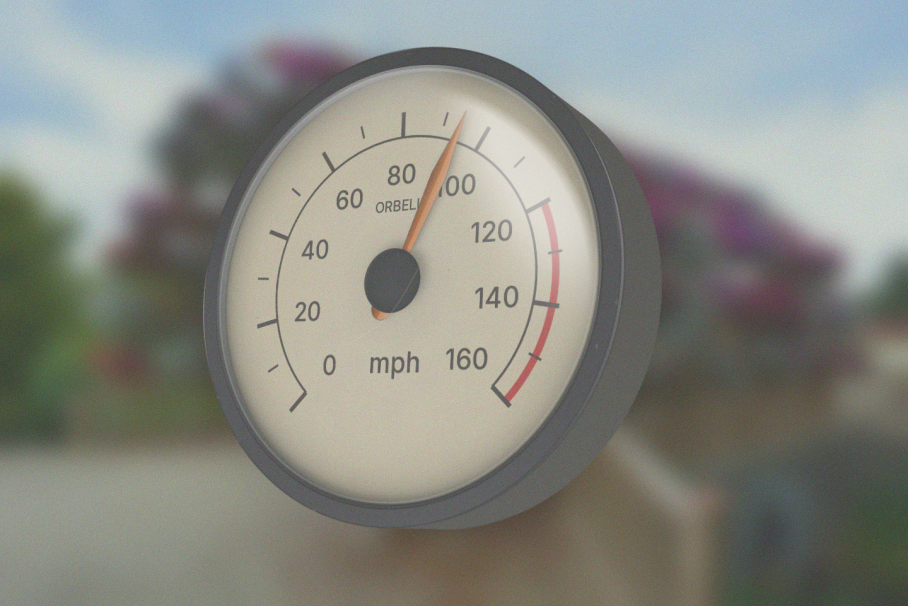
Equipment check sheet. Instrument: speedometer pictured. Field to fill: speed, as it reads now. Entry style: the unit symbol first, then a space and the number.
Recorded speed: mph 95
